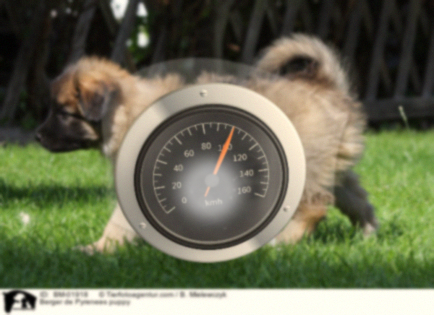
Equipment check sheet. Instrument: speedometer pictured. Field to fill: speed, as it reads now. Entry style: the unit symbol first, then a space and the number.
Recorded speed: km/h 100
